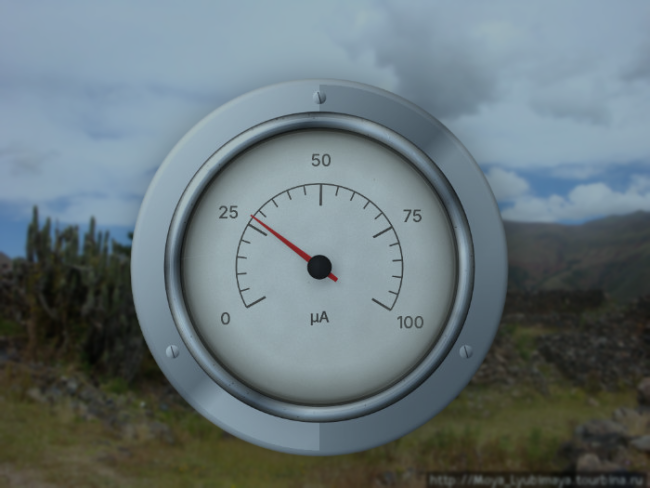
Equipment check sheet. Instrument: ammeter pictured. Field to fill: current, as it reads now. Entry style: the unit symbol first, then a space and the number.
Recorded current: µA 27.5
